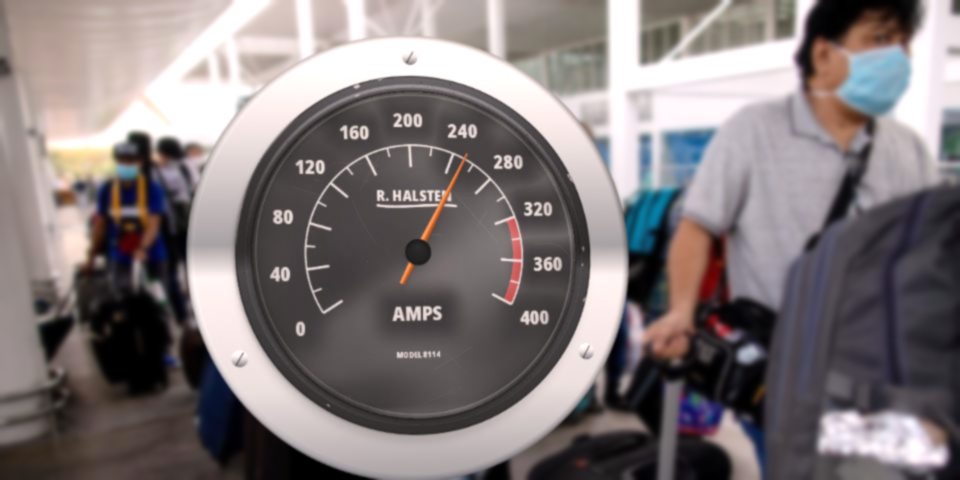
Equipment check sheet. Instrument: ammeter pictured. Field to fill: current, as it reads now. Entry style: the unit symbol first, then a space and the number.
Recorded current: A 250
